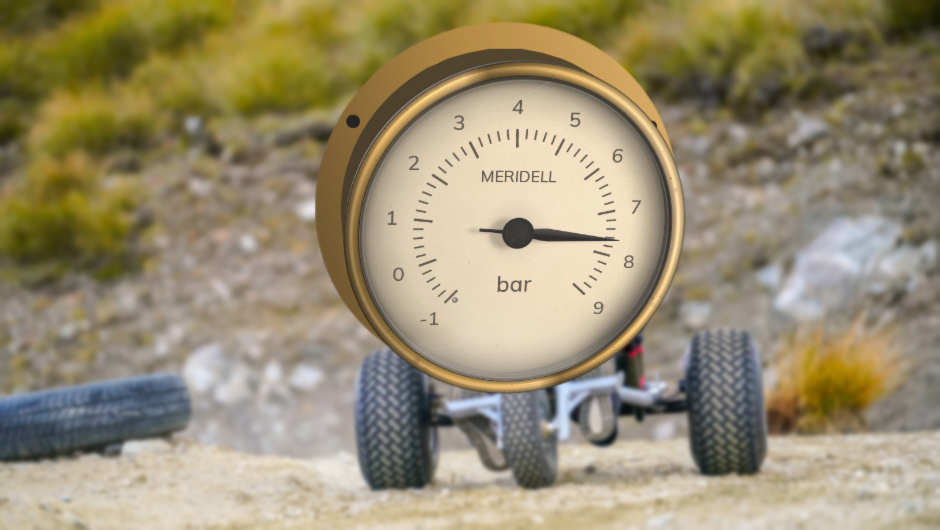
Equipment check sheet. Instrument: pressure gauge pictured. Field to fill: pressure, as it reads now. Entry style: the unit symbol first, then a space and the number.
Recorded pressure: bar 7.6
